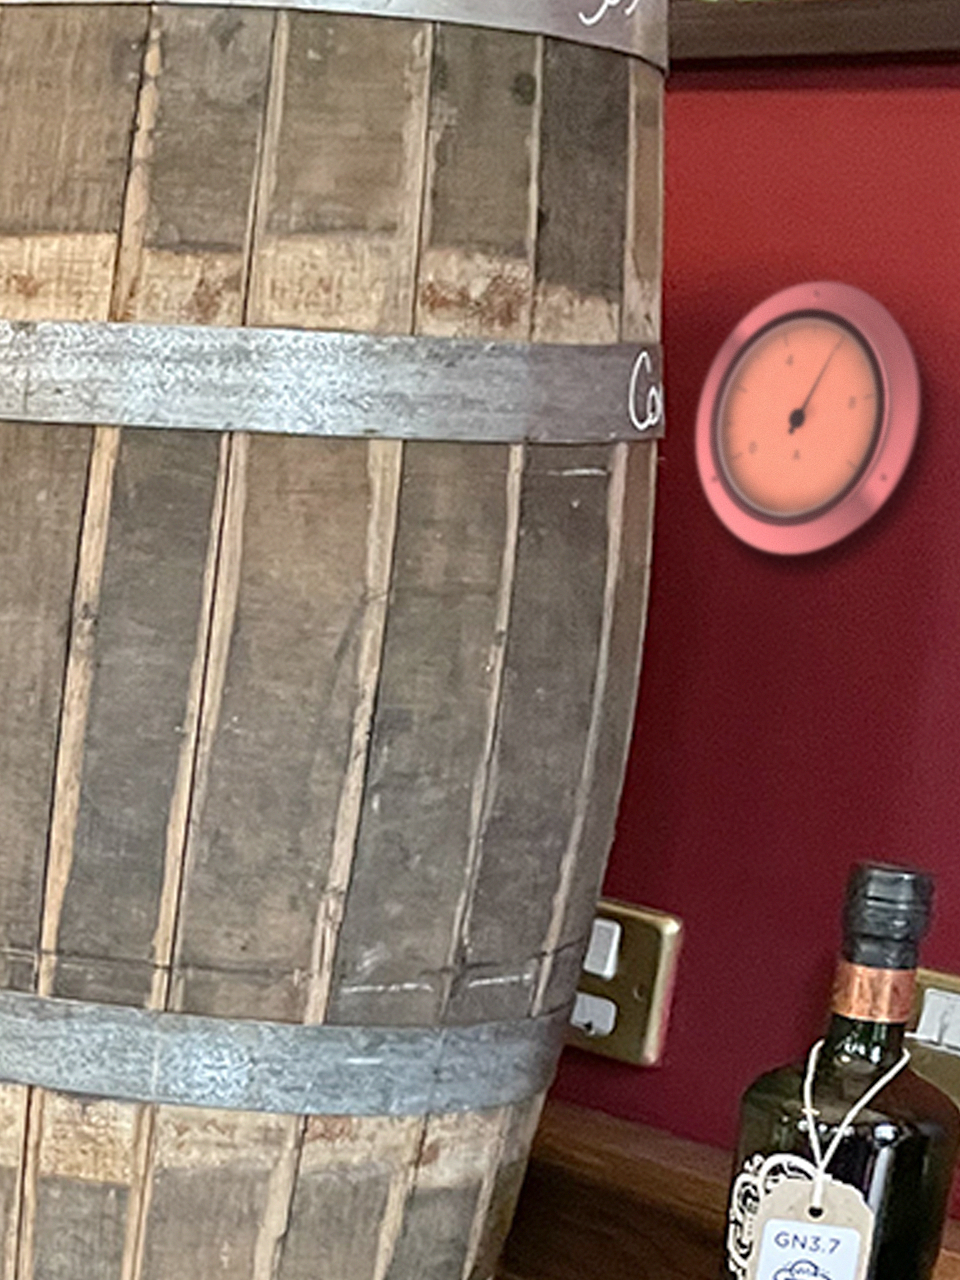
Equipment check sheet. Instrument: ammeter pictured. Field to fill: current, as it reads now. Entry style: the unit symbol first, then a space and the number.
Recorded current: A 6
